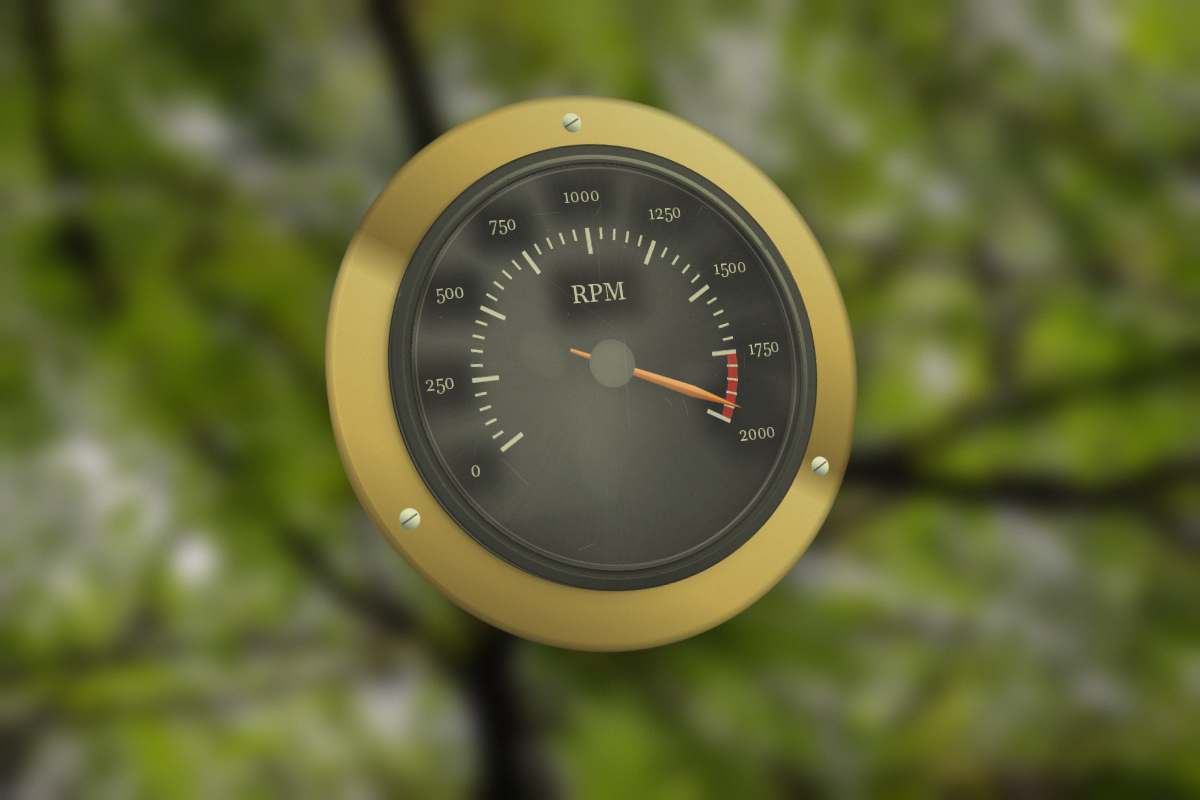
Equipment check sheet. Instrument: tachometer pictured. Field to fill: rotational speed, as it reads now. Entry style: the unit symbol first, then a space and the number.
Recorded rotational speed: rpm 1950
